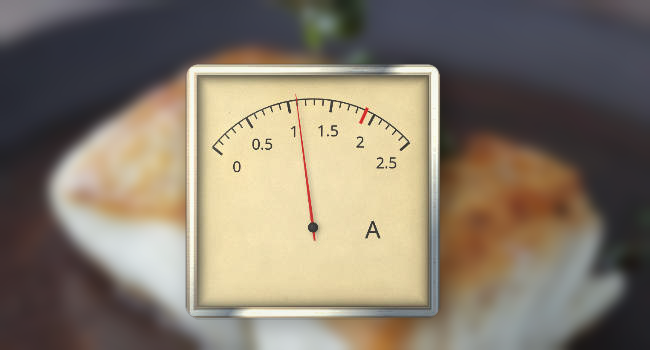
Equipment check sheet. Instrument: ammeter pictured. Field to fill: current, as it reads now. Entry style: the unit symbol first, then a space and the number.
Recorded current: A 1.1
